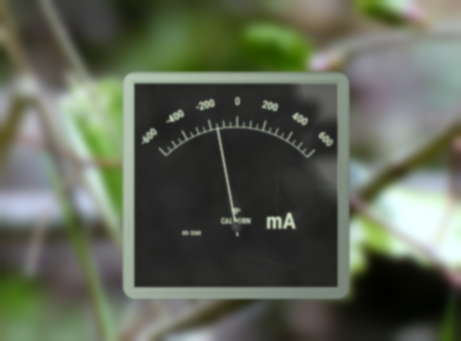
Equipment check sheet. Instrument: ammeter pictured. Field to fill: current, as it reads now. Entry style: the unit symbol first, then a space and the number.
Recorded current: mA -150
